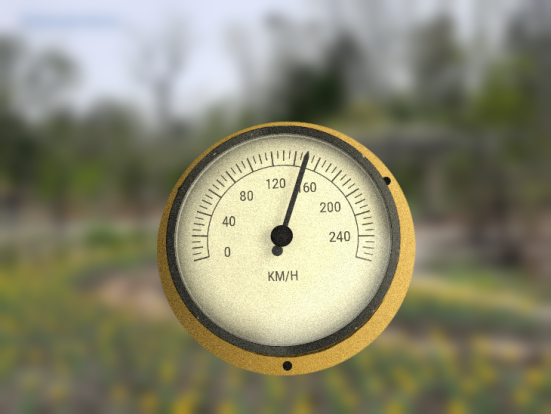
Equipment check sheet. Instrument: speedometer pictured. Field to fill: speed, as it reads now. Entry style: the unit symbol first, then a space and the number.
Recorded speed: km/h 150
